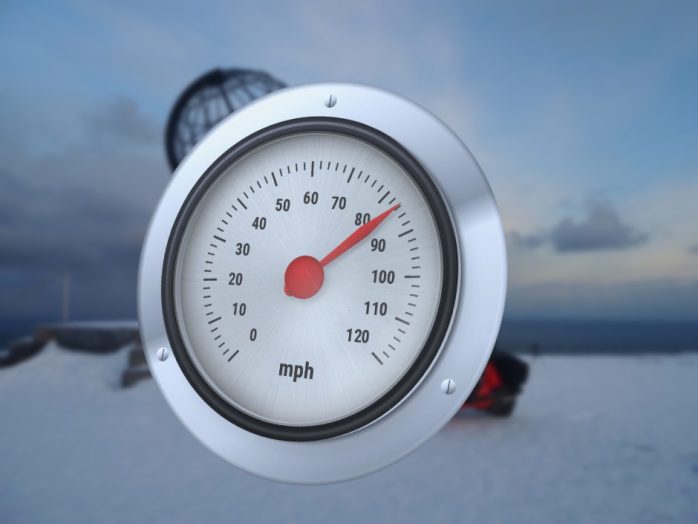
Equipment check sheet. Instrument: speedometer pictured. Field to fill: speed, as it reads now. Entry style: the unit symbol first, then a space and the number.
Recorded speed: mph 84
